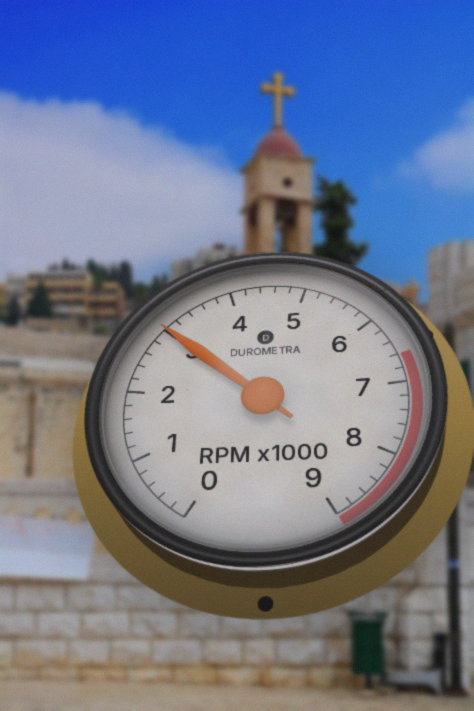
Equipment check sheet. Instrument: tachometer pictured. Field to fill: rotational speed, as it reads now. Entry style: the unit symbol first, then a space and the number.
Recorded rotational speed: rpm 3000
